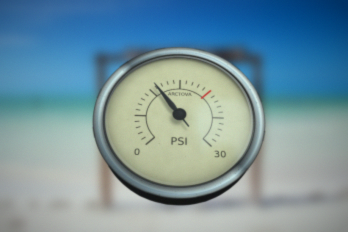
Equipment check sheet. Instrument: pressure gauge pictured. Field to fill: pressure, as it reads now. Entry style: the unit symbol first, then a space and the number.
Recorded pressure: psi 11
